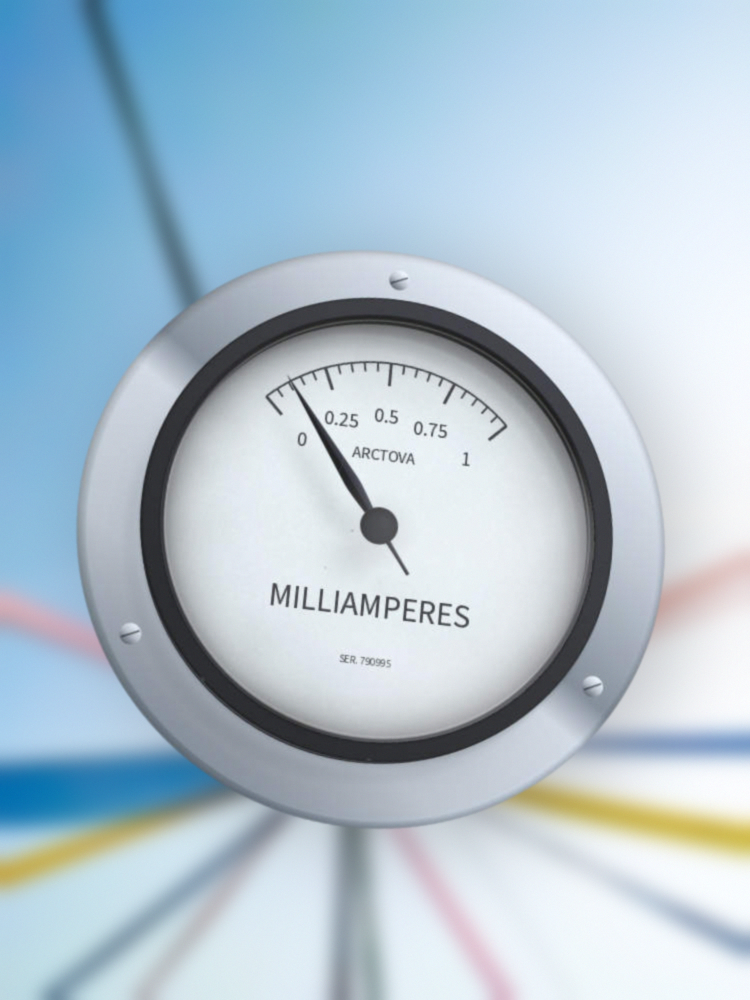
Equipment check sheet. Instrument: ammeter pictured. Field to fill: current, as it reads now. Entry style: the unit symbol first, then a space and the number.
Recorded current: mA 0.1
